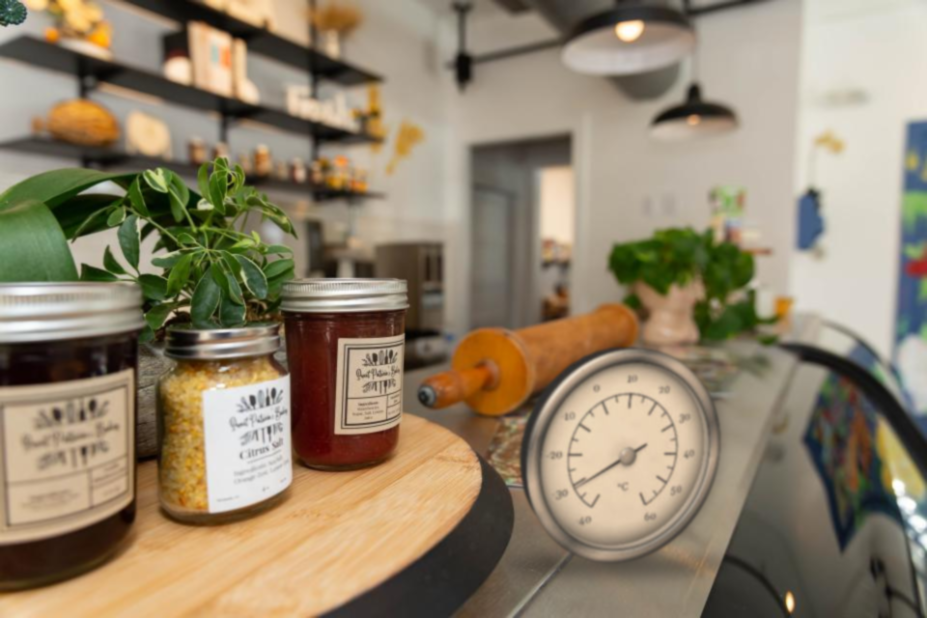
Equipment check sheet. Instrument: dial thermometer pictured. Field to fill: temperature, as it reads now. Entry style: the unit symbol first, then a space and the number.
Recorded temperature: °C -30
